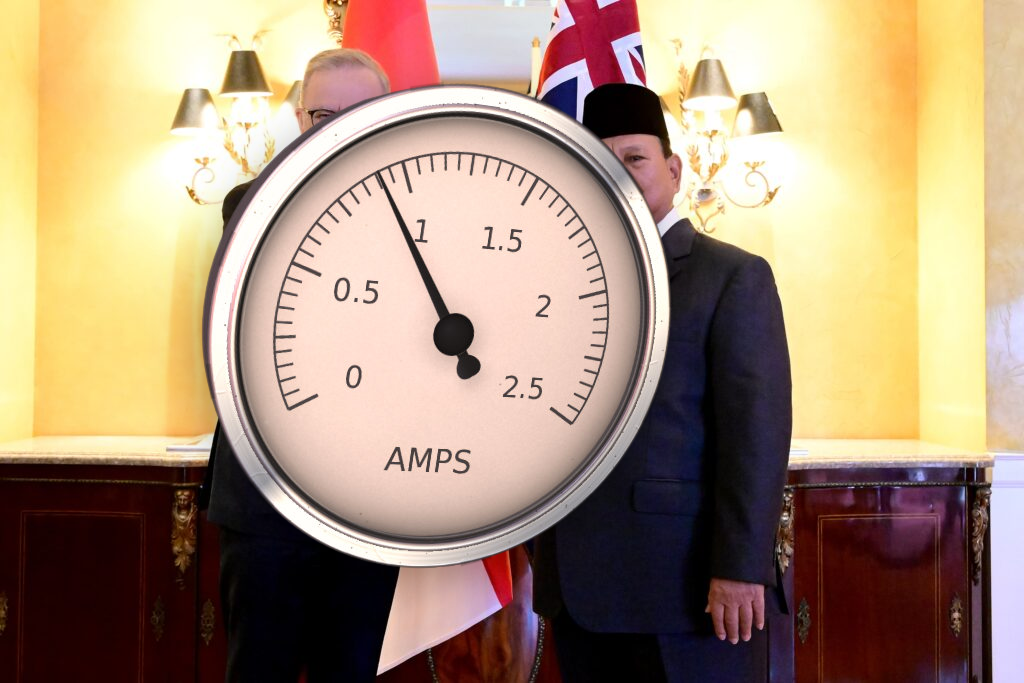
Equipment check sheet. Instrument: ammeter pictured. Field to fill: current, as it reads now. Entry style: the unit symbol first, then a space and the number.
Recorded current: A 0.9
